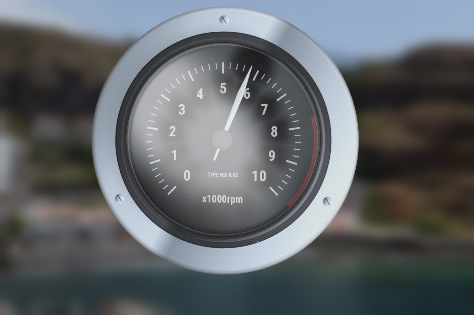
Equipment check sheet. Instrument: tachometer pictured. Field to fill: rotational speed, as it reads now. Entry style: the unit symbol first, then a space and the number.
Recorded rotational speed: rpm 5800
